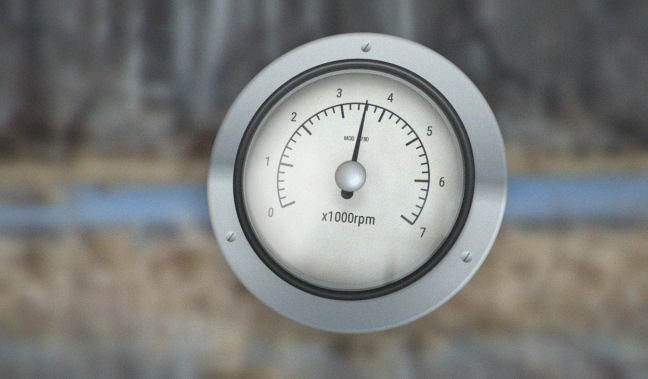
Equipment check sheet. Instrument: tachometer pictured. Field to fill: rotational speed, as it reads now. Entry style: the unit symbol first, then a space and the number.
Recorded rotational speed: rpm 3600
